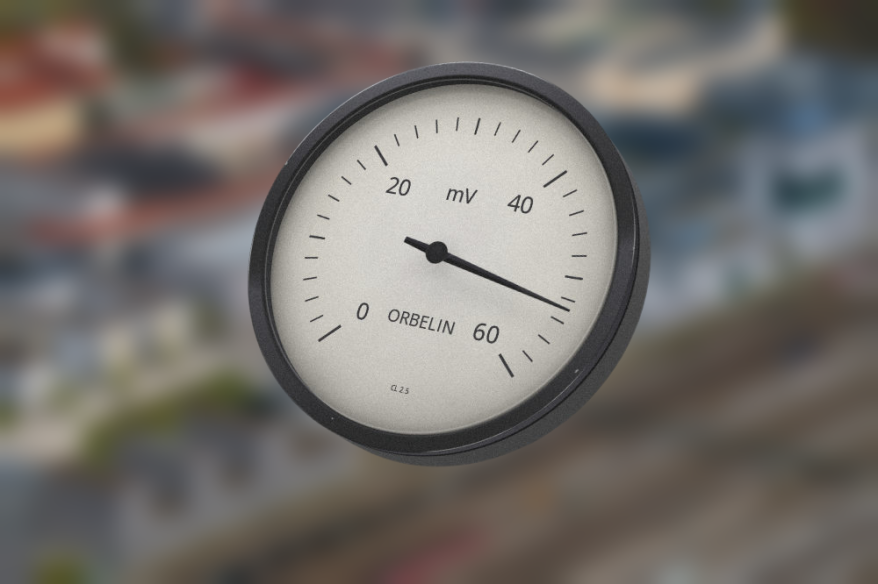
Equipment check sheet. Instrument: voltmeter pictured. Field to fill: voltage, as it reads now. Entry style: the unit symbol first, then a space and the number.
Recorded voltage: mV 53
